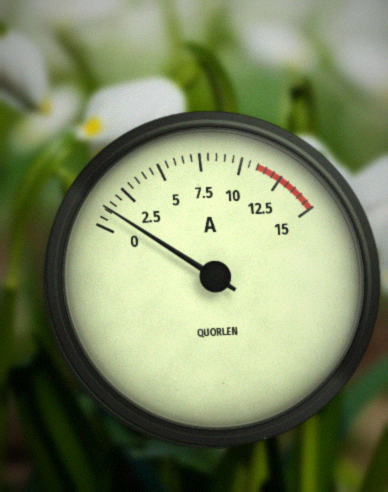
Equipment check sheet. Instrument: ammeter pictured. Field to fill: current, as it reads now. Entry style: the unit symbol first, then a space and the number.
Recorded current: A 1
